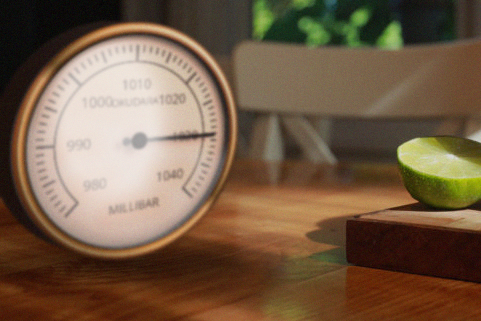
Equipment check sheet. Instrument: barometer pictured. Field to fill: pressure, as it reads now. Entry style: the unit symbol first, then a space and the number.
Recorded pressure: mbar 1030
